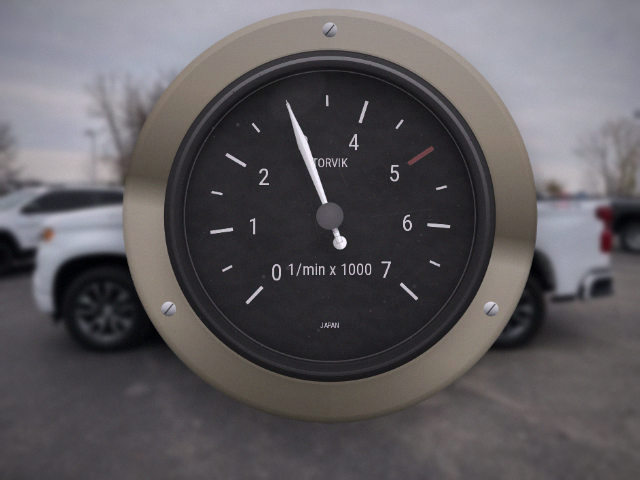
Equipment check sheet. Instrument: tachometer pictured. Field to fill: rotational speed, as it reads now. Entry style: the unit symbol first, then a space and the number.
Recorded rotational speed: rpm 3000
